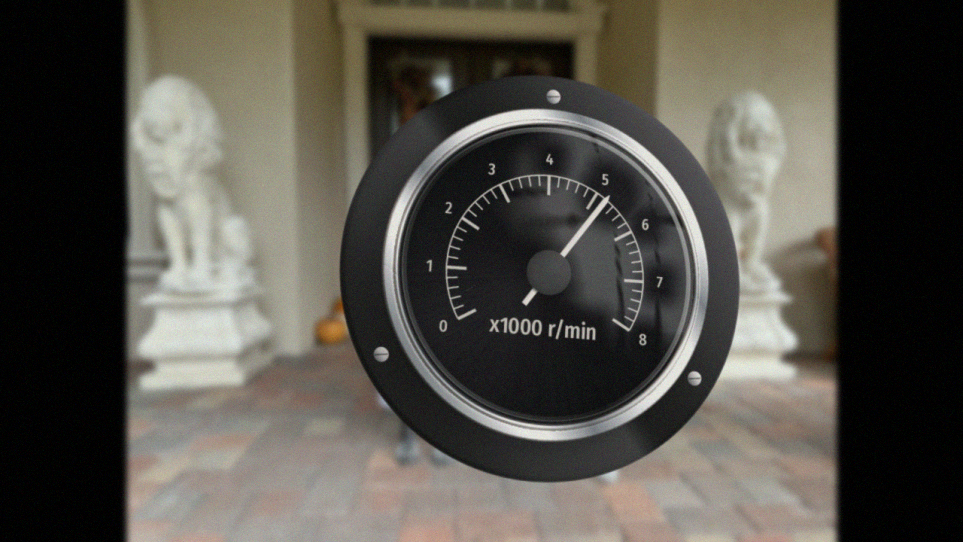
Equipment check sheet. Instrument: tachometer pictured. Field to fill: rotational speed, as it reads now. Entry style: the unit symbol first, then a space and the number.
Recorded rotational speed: rpm 5200
